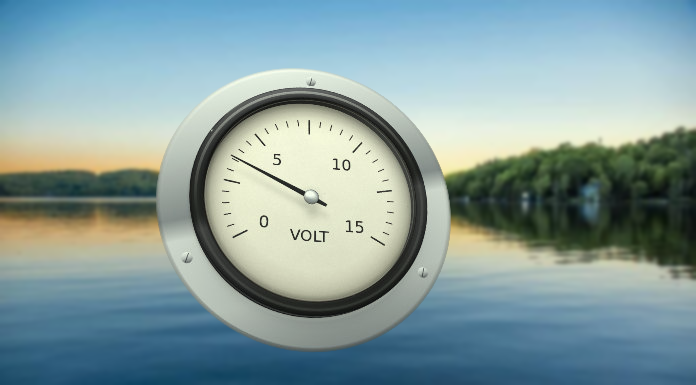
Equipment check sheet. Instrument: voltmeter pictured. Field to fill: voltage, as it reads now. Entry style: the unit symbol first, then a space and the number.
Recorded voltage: V 3.5
